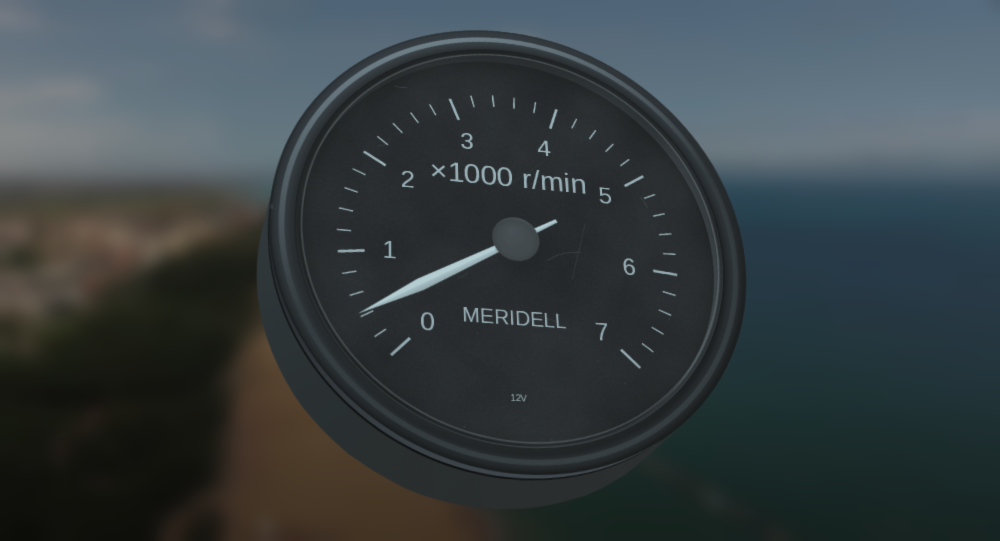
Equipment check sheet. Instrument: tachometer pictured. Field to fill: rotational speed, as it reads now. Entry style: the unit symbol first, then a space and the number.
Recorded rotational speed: rpm 400
